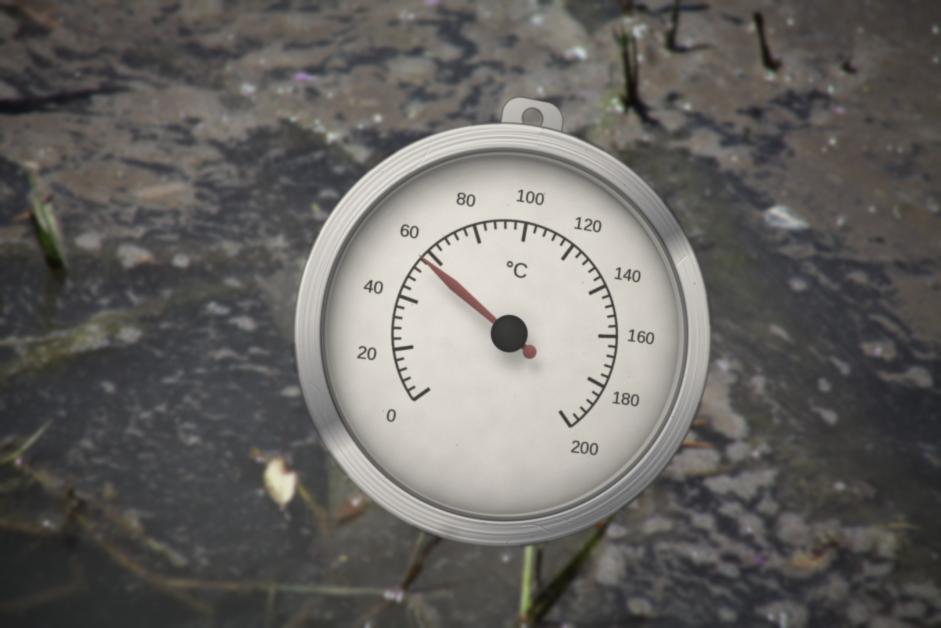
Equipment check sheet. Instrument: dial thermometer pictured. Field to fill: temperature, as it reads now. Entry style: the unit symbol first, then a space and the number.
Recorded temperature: °C 56
